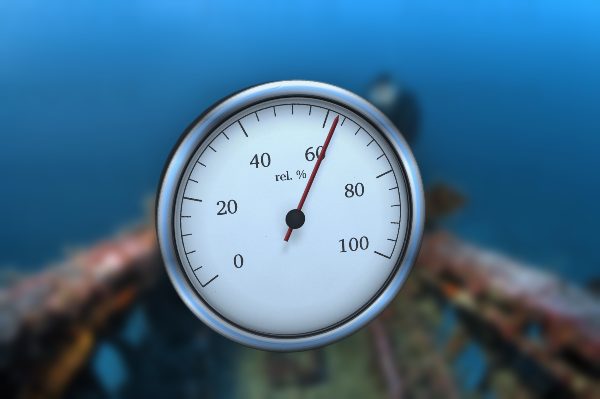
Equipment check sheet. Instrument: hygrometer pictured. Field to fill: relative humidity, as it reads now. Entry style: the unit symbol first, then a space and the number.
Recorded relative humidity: % 62
